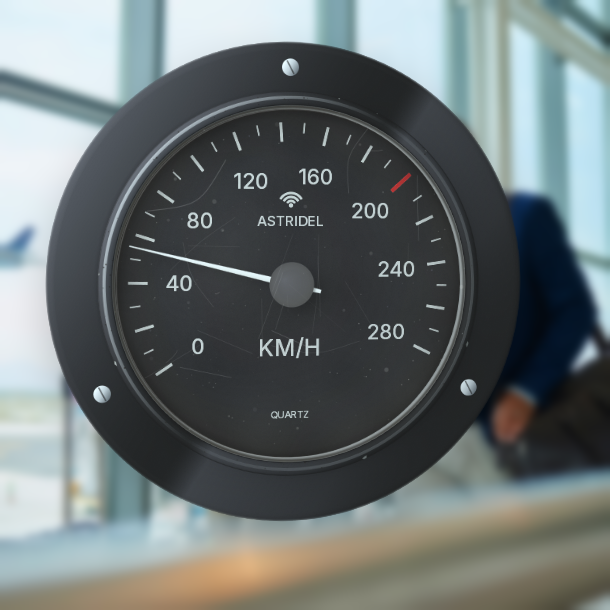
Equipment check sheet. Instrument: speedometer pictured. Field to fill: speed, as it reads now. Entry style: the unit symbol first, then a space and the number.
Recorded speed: km/h 55
